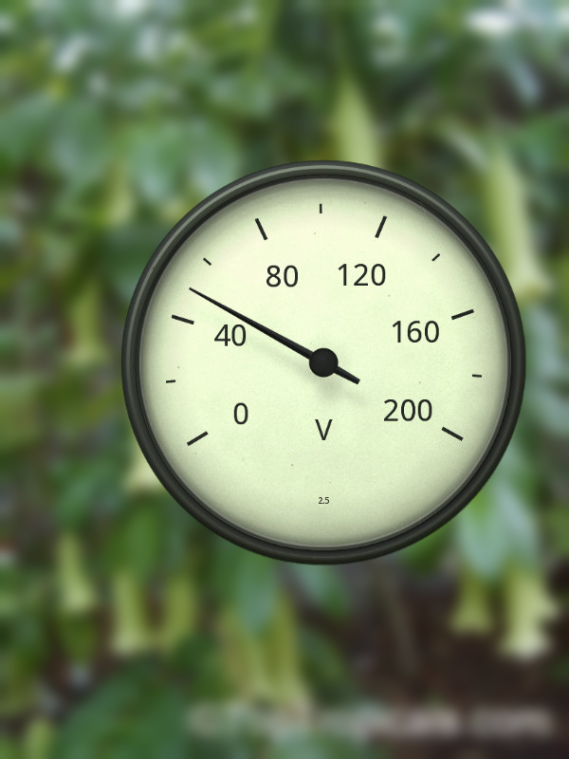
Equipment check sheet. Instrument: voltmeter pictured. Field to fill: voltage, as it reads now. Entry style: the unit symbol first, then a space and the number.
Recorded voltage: V 50
